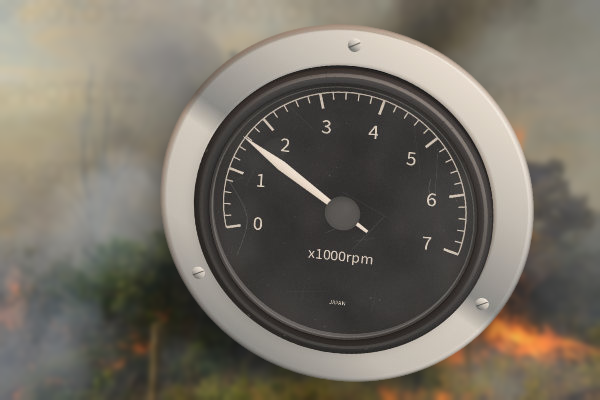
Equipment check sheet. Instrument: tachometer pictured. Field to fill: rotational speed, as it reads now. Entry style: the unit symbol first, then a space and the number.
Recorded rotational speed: rpm 1600
